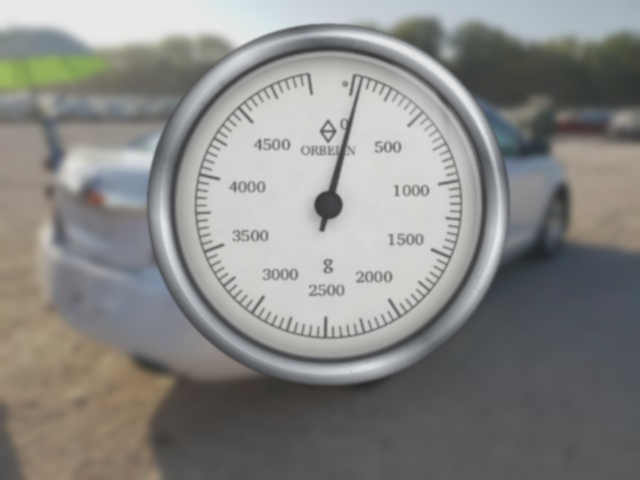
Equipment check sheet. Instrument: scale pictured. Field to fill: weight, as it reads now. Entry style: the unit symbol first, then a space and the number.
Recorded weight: g 50
